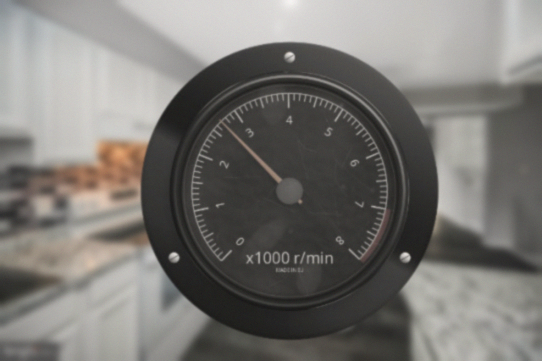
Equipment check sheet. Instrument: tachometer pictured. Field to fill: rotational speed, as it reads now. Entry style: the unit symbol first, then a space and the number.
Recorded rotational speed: rpm 2700
